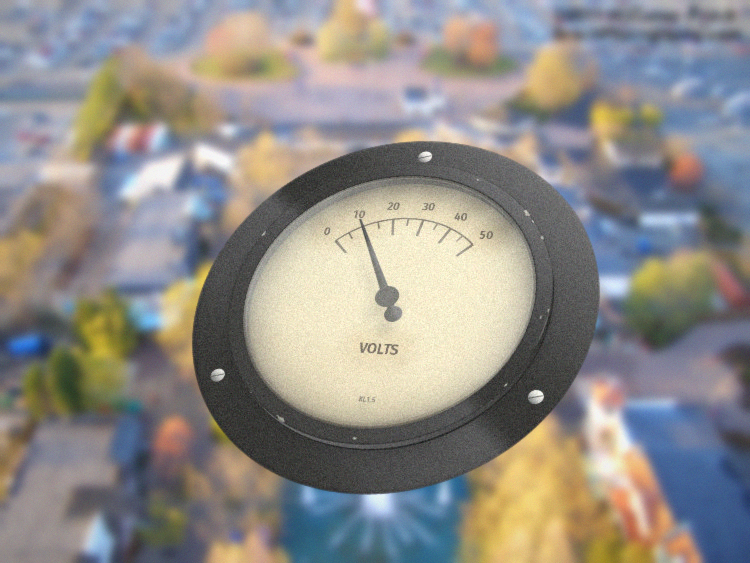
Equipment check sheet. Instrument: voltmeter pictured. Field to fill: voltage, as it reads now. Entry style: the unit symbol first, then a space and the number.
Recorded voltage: V 10
